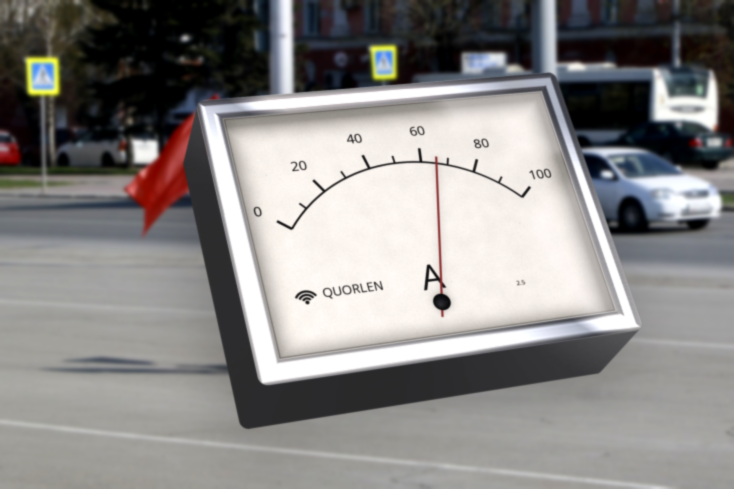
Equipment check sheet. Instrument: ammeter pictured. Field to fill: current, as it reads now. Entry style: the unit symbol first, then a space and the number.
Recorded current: A 65
